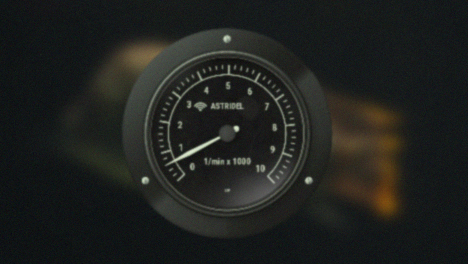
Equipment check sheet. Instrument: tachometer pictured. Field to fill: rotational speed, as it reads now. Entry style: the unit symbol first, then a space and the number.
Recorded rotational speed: rpm 600
